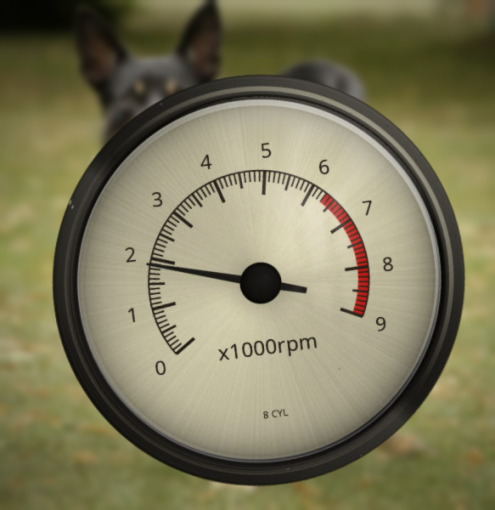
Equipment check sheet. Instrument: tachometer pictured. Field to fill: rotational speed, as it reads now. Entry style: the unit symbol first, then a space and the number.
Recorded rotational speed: rpm 1900
